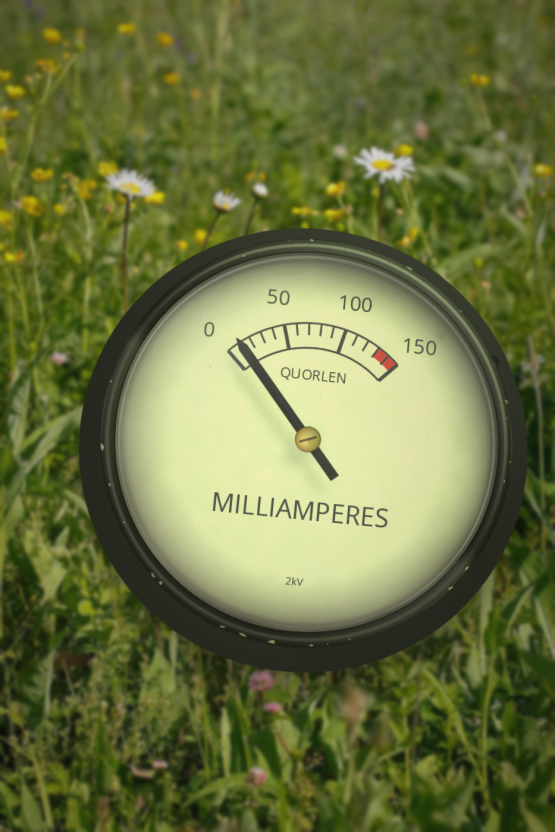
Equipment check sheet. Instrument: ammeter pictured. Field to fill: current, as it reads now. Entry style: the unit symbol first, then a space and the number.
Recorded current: mA 10
